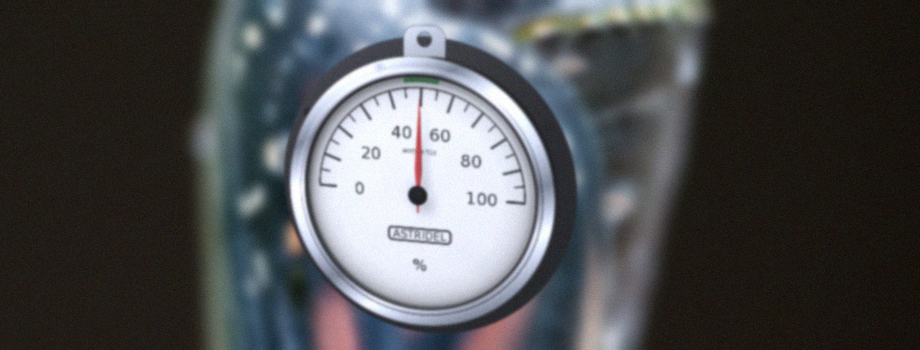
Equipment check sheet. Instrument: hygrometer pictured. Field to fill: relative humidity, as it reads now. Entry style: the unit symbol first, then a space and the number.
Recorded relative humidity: % 50
